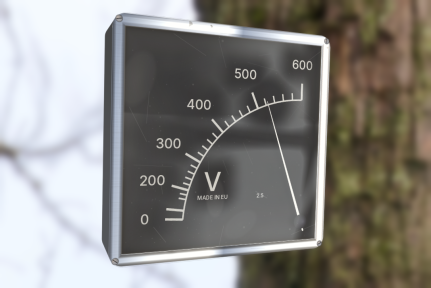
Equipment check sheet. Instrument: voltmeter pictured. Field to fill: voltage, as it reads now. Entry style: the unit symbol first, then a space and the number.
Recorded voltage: V 520
